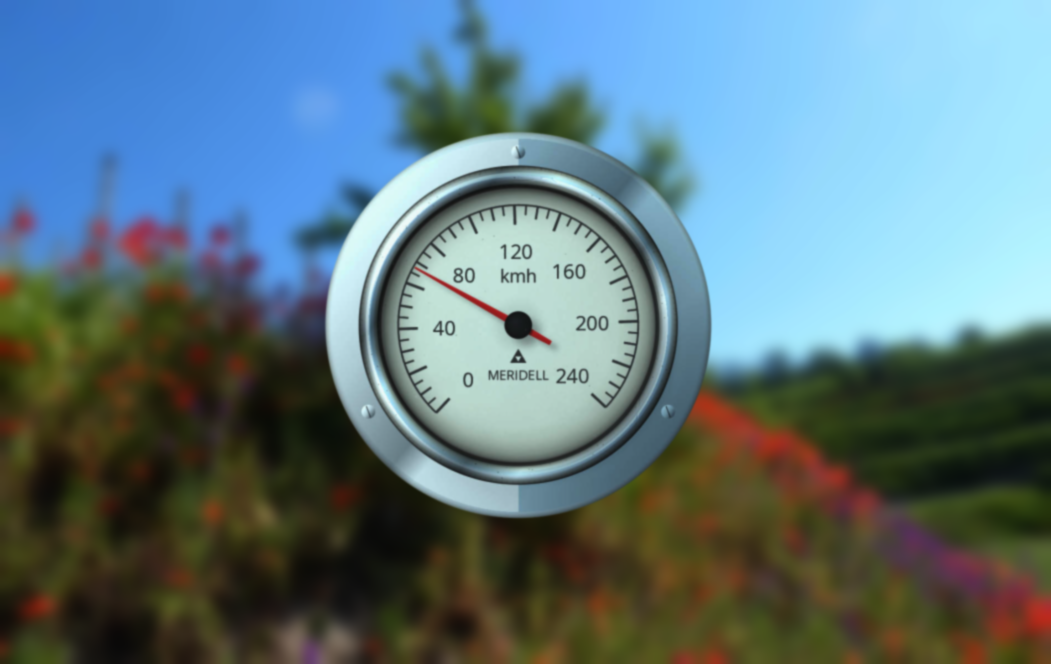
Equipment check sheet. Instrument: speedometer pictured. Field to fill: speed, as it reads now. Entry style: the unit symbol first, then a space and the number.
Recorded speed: km/h 67.5
